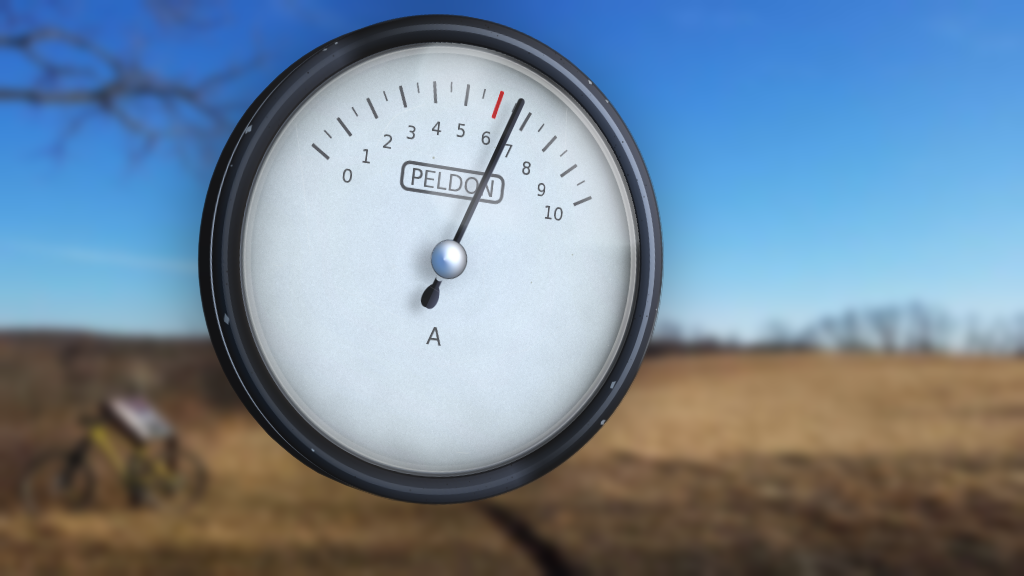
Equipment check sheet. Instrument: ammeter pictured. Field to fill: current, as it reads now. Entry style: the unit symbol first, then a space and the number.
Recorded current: A 6.5
